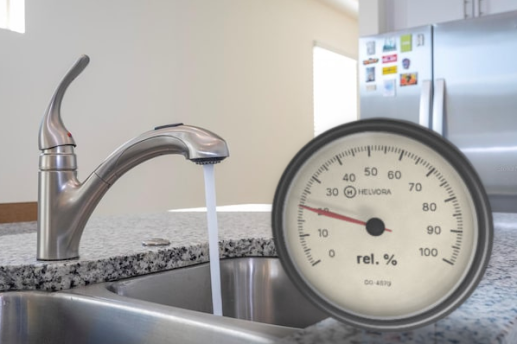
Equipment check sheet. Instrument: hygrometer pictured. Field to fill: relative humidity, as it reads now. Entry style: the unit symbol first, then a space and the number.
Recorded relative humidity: % 20
